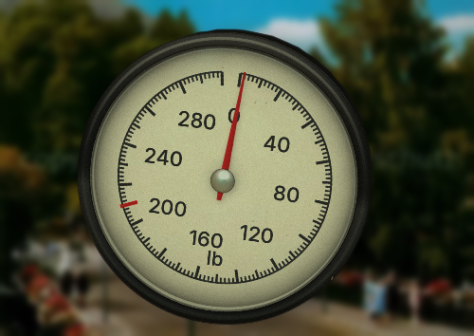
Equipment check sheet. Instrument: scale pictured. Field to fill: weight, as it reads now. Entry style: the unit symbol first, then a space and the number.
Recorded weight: lb 2
